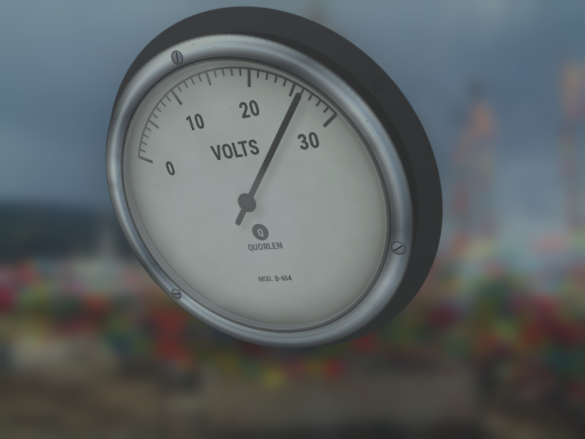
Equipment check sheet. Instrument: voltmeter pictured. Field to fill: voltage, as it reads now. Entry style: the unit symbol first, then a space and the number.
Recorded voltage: V 26
